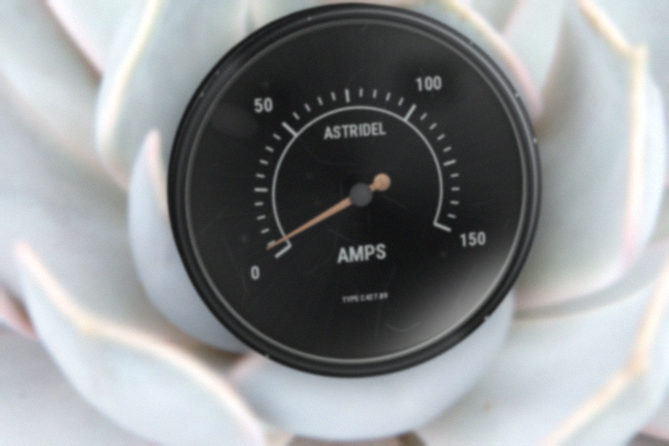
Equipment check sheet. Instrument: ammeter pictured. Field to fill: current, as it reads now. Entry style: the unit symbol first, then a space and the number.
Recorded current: A 5
